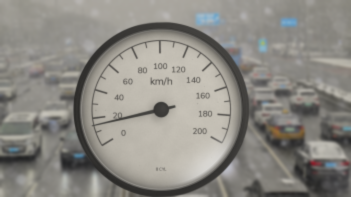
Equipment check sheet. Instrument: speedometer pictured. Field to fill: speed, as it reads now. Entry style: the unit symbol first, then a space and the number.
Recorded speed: km/h 15
